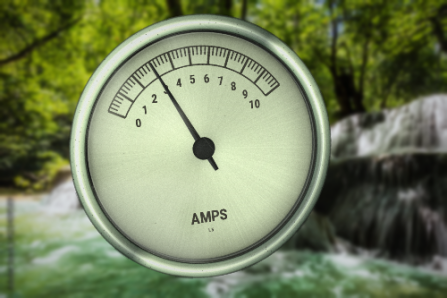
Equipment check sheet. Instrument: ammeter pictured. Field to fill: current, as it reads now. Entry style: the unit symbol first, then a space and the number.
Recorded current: A 3
